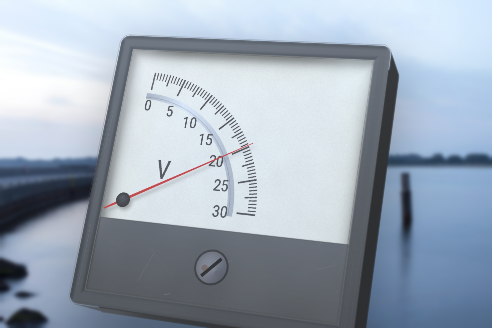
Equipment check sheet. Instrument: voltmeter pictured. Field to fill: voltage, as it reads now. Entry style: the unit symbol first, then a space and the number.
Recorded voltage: V 20
